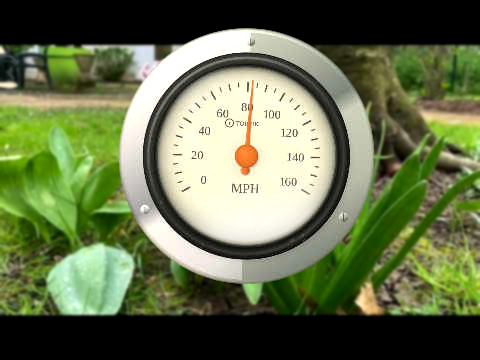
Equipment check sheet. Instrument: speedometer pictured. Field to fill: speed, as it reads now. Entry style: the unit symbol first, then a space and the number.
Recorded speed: mph 82.5
